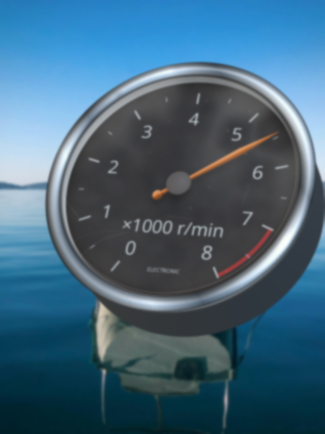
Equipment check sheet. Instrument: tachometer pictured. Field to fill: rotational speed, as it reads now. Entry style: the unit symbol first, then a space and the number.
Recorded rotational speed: rpm 5500
